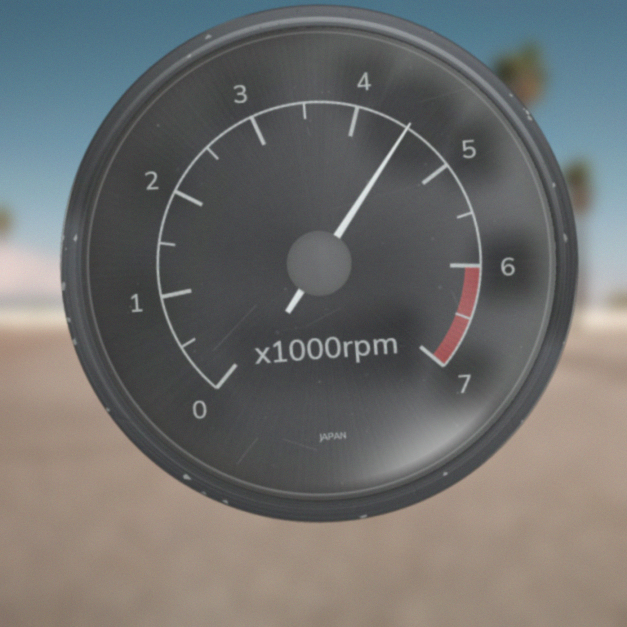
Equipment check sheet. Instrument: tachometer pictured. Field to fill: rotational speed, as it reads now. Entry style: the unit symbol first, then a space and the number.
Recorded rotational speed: rpm 4500
